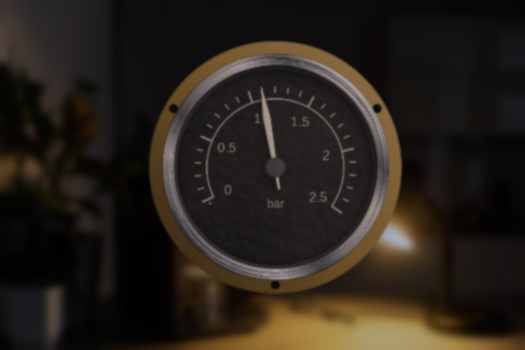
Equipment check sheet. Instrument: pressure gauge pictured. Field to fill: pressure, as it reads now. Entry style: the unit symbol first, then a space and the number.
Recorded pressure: bar 1.1
